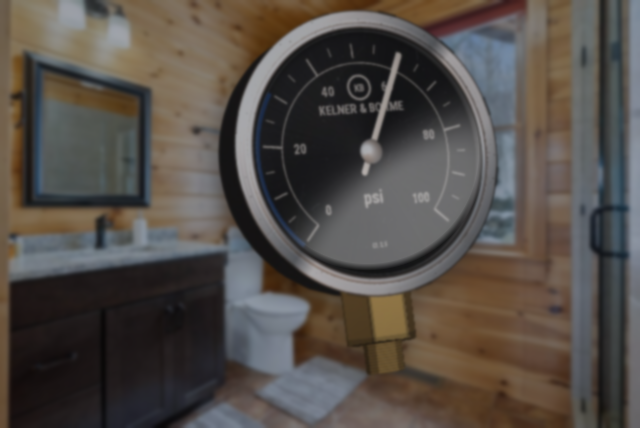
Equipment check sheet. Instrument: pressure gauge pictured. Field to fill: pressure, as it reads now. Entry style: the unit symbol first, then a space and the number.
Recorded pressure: psi 60
